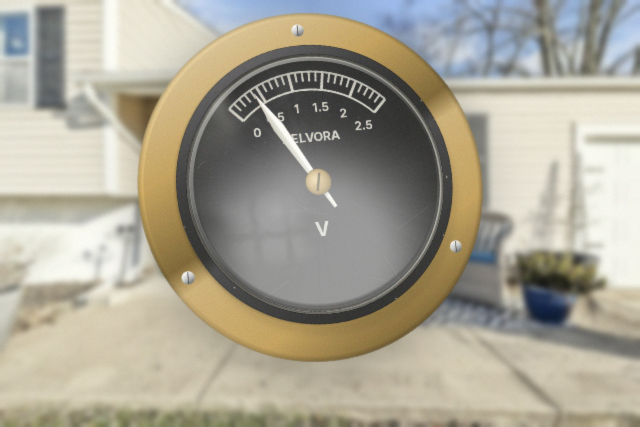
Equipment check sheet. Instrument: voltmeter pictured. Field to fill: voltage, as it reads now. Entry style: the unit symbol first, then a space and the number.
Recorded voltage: V 0.4
